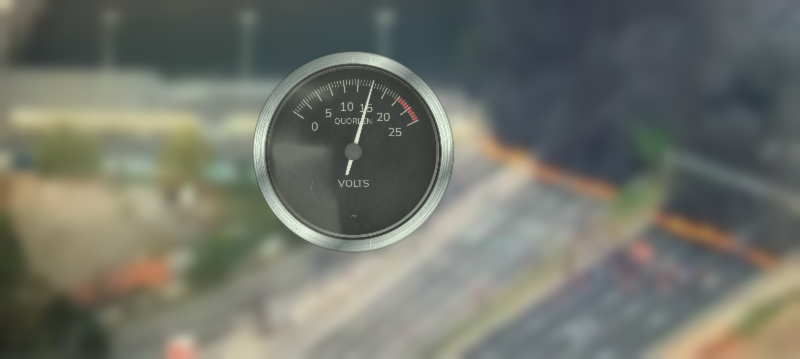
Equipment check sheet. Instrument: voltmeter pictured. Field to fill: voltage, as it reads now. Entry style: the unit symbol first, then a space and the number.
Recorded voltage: V 15
